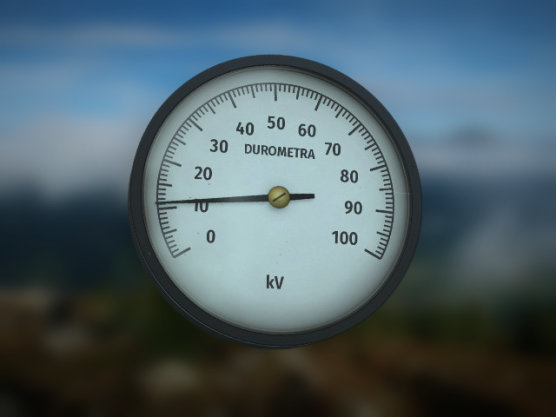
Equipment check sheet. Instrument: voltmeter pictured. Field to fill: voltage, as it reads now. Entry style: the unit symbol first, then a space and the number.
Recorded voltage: kV 11
